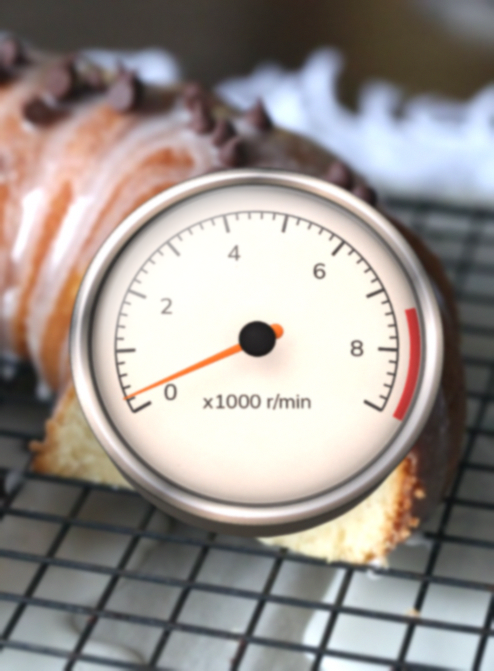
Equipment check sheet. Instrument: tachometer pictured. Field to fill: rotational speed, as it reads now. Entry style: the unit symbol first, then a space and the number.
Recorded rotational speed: rpm 200
